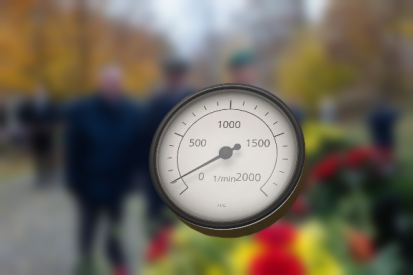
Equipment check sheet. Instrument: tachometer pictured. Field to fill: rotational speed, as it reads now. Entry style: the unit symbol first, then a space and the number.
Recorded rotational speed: rpm 100
